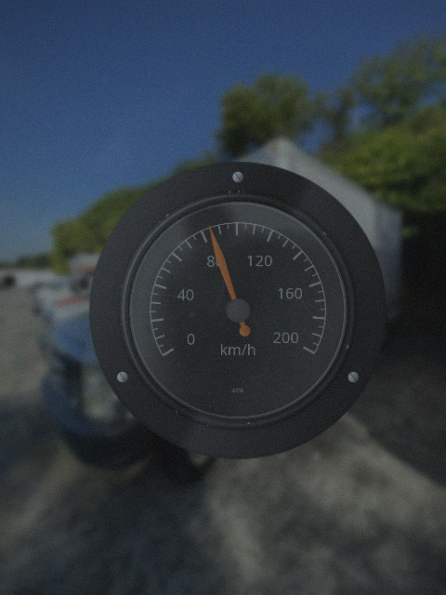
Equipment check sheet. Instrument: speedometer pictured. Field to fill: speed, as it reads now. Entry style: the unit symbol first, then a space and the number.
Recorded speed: km/h 85
